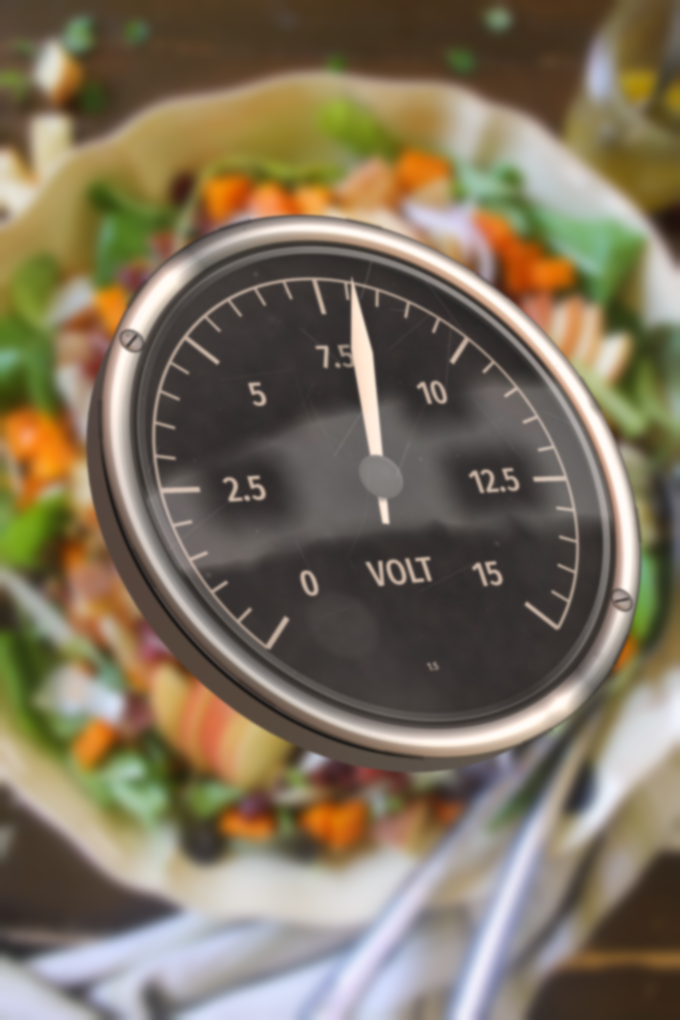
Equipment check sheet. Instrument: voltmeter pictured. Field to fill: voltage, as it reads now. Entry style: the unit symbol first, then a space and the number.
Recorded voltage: V 8
